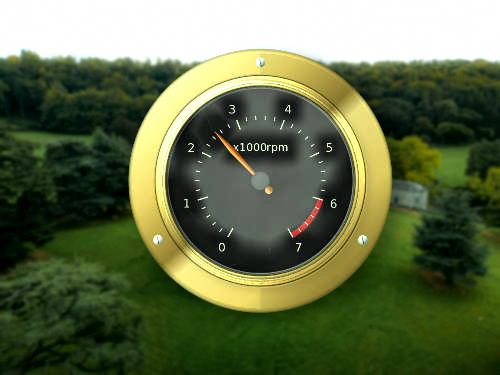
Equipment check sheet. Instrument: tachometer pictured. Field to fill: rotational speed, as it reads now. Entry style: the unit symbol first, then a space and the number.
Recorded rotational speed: rpm 2500
